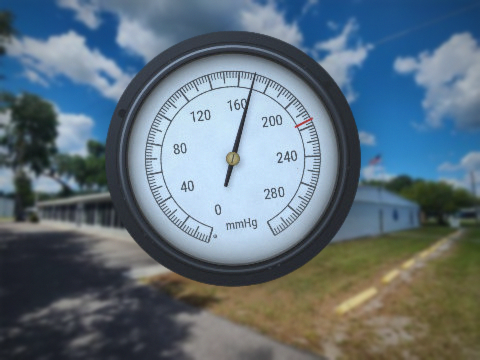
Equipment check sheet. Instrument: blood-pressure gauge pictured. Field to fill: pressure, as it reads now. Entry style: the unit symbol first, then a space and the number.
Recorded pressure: mmHg 170
